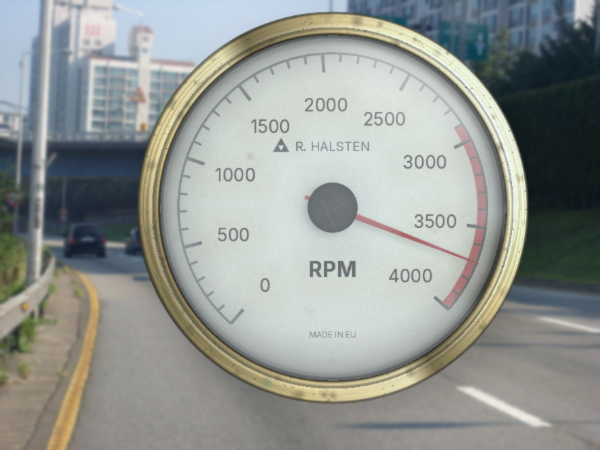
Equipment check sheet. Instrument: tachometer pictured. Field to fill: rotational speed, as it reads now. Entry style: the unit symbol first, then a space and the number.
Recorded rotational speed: rpm 3700
